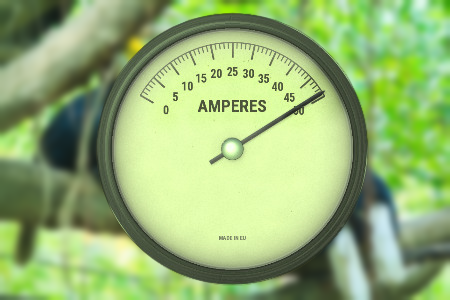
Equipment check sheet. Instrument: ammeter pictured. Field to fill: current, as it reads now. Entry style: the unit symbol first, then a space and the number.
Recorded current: A 49
